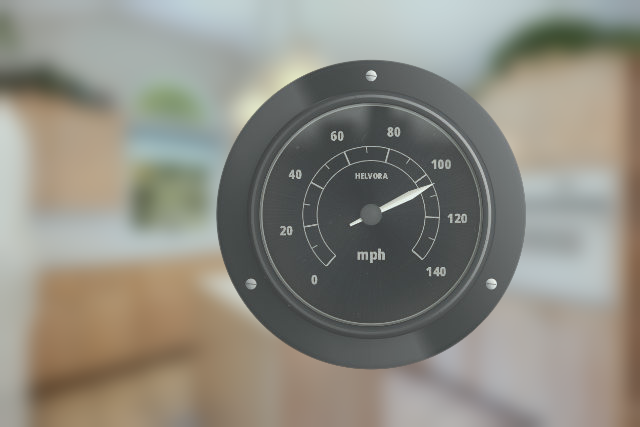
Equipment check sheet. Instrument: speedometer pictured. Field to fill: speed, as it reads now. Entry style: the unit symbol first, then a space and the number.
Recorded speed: mph 105
